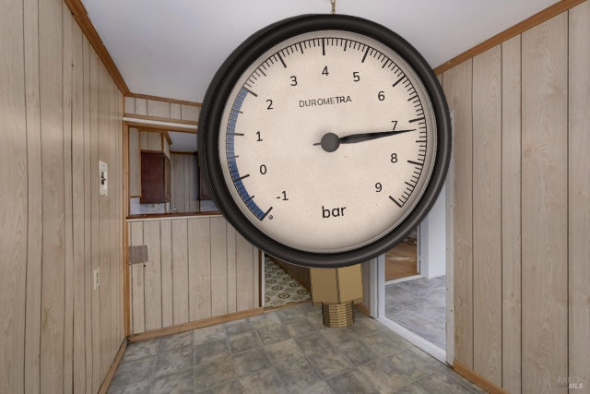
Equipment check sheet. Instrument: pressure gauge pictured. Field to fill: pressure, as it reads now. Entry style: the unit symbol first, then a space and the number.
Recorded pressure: bar 7.2
